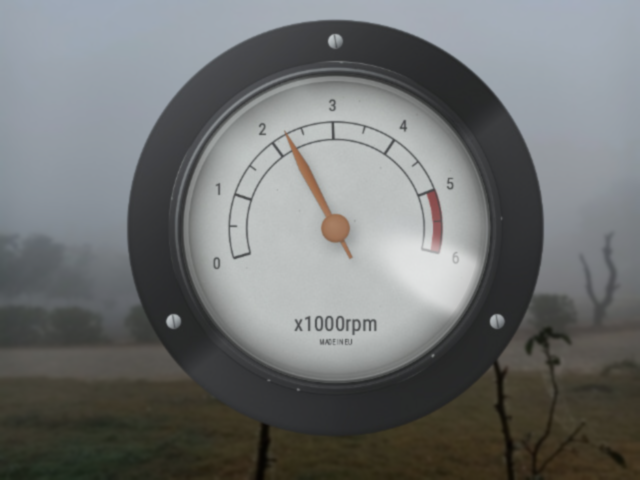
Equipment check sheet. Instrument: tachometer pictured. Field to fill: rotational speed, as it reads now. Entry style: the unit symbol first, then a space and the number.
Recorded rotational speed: rpm 2250
